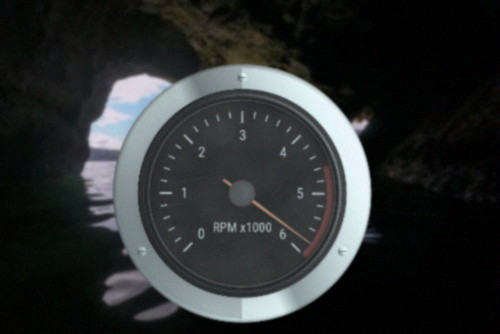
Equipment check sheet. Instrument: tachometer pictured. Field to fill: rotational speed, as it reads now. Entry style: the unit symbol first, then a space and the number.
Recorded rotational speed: rpm 5800
